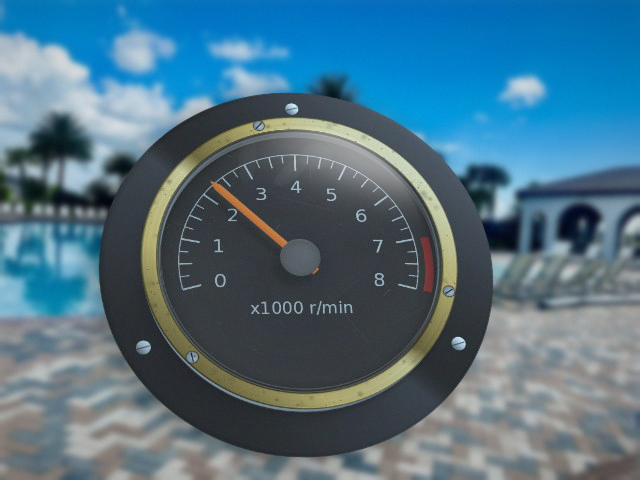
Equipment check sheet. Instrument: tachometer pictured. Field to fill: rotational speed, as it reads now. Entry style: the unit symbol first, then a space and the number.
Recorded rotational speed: rpm 2250
